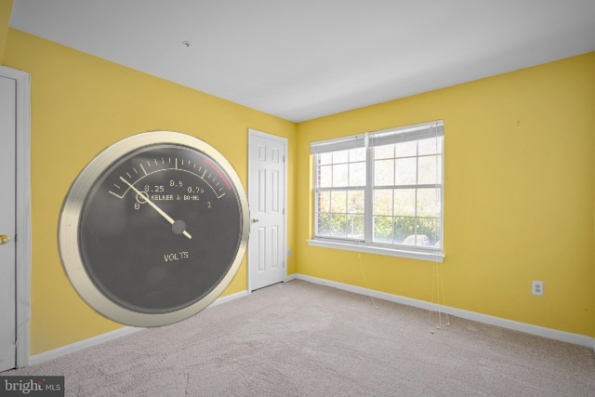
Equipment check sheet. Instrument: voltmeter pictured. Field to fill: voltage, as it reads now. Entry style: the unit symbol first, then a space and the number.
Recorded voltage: V 0.1
